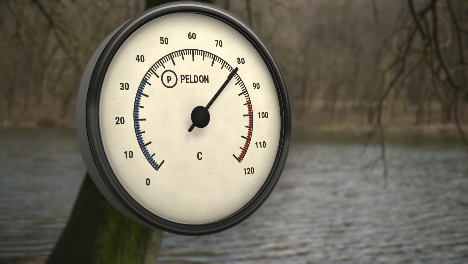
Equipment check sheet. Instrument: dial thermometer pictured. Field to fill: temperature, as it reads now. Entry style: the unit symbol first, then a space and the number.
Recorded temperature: °C 80
